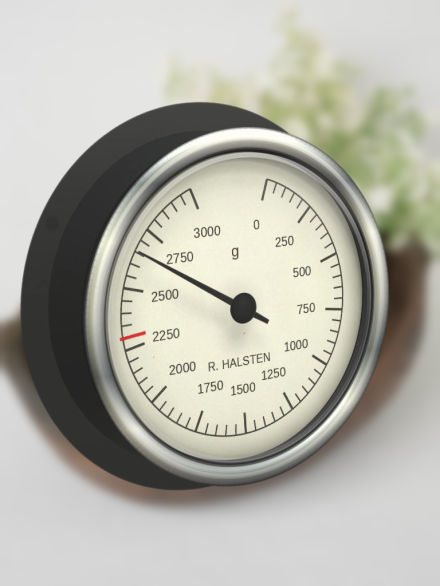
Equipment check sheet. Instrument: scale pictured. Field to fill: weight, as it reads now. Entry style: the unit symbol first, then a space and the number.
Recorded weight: g 2650
